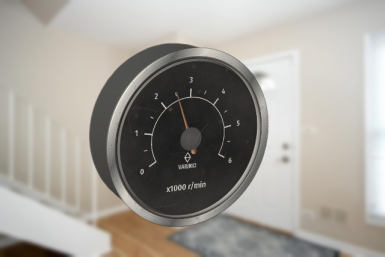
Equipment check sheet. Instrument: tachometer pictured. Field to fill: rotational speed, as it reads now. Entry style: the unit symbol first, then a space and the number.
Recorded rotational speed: rpm 2500
